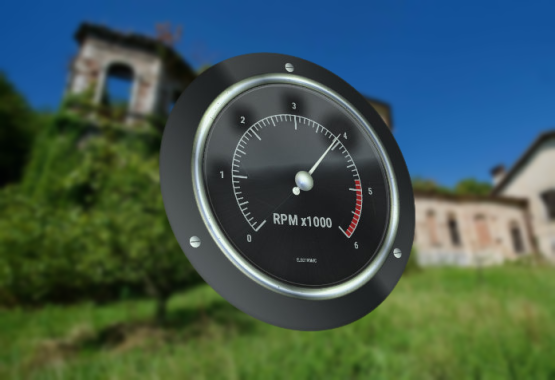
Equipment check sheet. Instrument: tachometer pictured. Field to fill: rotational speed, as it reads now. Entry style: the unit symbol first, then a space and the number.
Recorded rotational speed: rpm 3900
